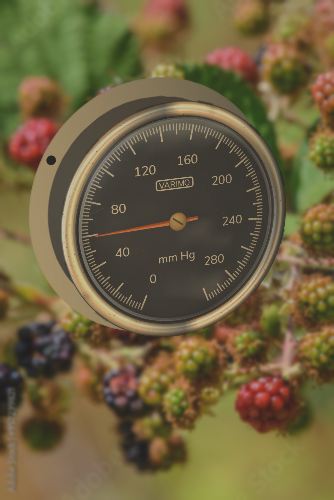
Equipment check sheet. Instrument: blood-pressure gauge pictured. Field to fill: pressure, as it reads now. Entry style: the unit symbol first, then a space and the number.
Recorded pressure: mmHg 60
